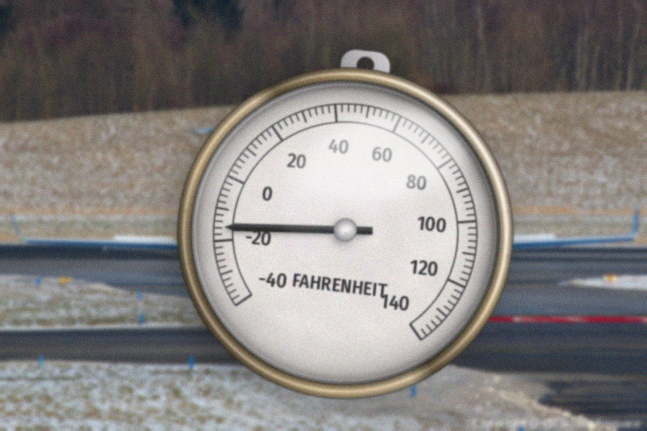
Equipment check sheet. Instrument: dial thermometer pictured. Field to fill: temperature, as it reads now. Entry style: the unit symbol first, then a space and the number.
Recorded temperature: °F -16
